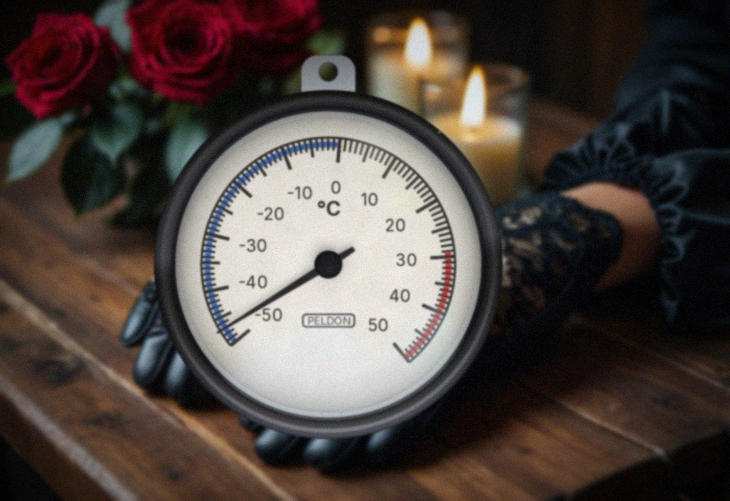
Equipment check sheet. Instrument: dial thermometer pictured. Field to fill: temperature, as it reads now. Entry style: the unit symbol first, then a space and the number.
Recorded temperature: °C -47
